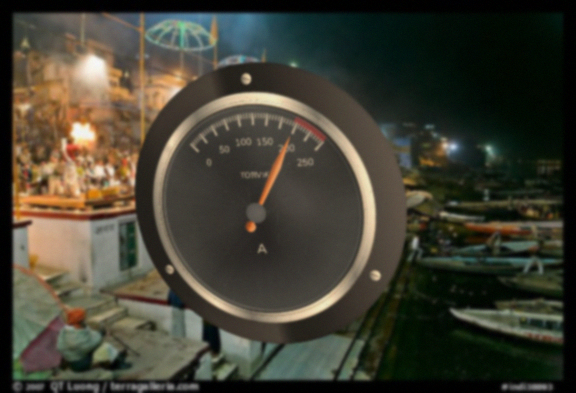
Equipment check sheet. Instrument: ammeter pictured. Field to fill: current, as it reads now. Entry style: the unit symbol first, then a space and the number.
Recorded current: A 200
